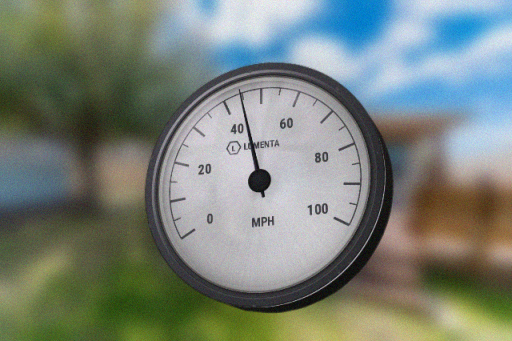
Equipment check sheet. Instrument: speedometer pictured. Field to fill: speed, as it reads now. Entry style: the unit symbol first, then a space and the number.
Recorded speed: mph 45
